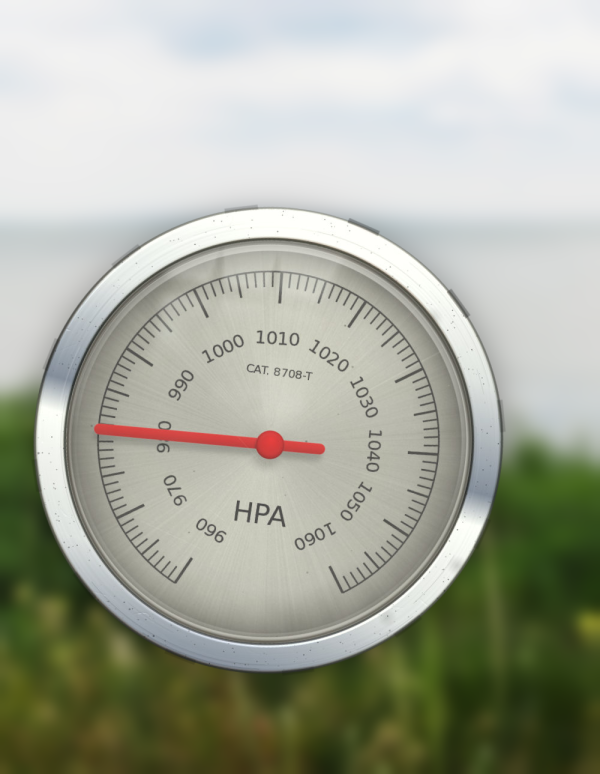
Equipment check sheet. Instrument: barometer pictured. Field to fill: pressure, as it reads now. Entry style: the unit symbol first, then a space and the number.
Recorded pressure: hPa 980.5
